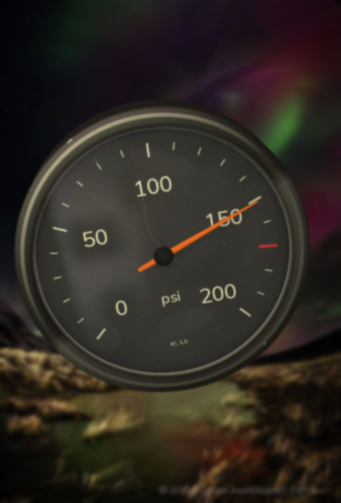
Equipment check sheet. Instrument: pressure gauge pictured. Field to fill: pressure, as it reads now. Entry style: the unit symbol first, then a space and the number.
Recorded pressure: psi 150
